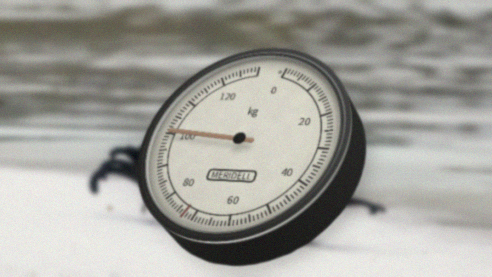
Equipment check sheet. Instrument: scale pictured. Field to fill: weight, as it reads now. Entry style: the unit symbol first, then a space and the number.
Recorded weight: kg 100
